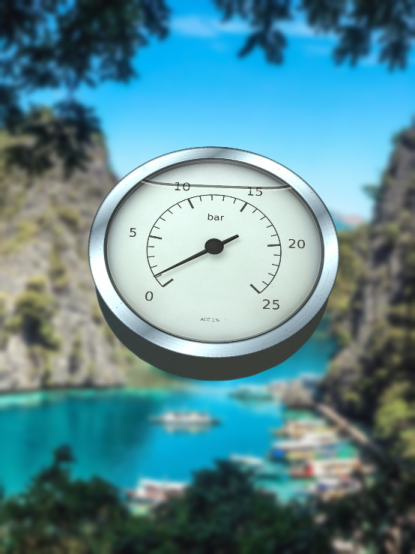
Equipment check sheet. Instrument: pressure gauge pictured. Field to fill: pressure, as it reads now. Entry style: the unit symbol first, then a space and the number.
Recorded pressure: bar 1
